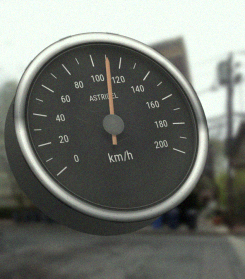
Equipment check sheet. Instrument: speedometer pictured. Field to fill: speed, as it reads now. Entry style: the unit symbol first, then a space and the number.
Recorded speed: km/h 110
